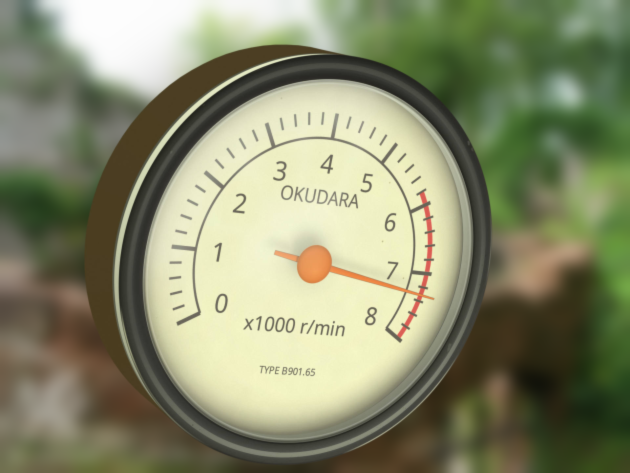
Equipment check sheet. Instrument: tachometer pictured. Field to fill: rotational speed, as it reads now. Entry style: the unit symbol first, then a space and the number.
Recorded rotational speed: rpm 7300
